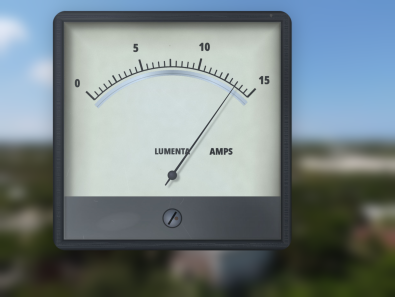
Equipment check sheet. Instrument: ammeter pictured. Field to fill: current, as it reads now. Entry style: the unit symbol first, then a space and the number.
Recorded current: A 13.5
